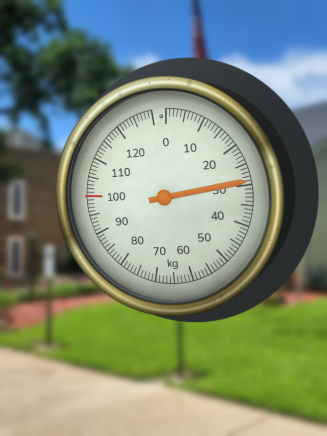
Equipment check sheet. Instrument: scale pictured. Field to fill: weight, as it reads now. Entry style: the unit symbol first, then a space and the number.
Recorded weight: kg 29
